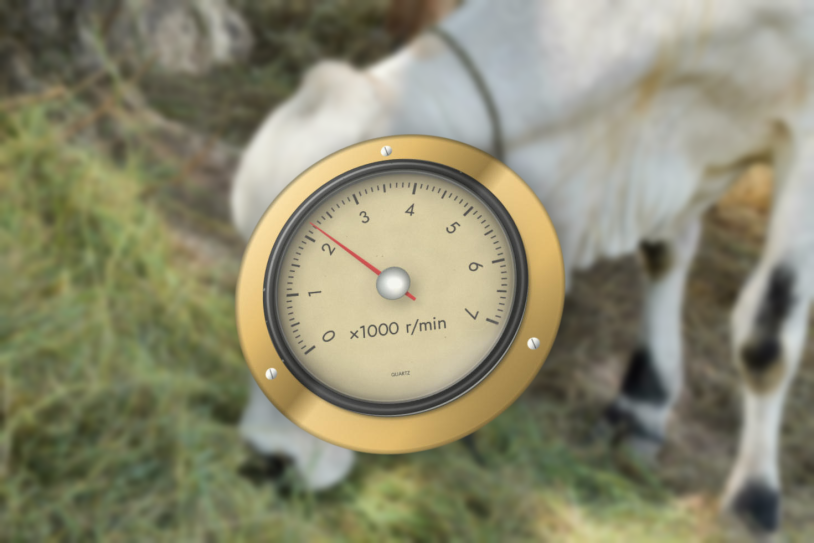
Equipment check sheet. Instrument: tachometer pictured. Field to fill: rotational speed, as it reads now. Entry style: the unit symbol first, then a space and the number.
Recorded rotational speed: rpm 2200
